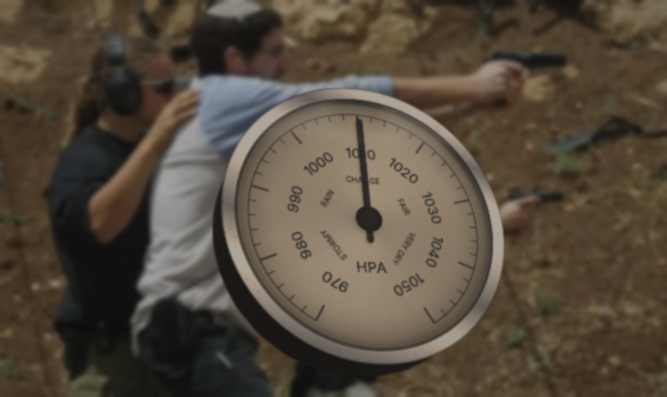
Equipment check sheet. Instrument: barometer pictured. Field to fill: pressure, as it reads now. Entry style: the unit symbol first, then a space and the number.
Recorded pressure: hPa 1010
